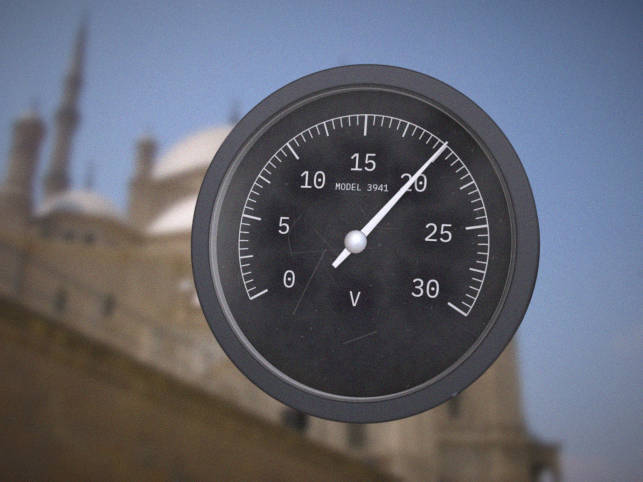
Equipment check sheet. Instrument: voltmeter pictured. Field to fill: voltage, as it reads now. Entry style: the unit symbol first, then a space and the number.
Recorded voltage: V 20
